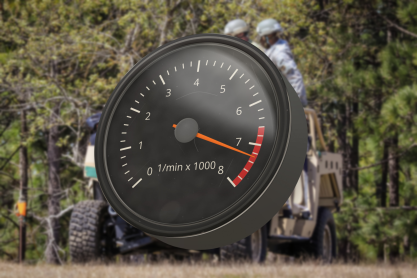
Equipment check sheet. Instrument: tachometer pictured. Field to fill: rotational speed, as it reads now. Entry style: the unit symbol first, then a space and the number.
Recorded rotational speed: rpm 7300
